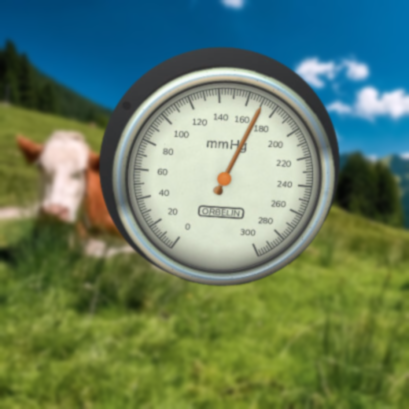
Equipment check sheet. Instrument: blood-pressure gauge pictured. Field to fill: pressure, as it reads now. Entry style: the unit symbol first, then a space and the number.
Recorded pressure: mmHg 170
